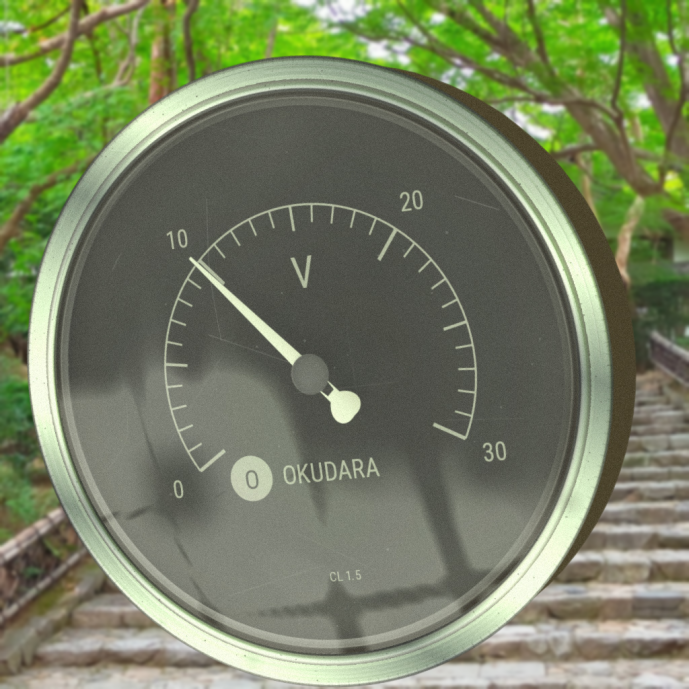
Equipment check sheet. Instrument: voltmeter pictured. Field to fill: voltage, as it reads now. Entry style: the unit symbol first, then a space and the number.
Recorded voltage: V 10
